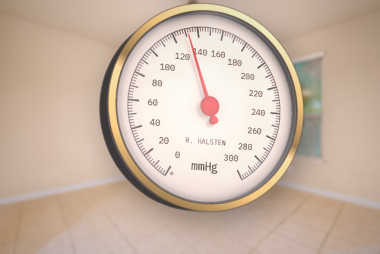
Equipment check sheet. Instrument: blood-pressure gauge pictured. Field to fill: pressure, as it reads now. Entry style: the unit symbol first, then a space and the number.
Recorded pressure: mmHg 130
